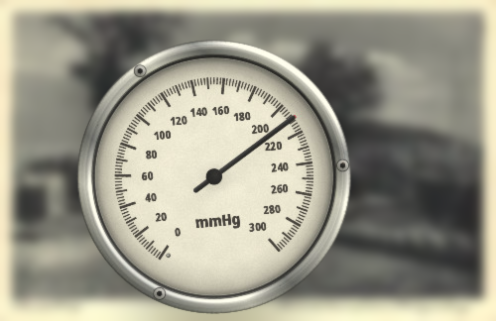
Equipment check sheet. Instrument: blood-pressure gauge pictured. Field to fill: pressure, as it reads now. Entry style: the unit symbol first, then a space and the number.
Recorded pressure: mmHg 210
